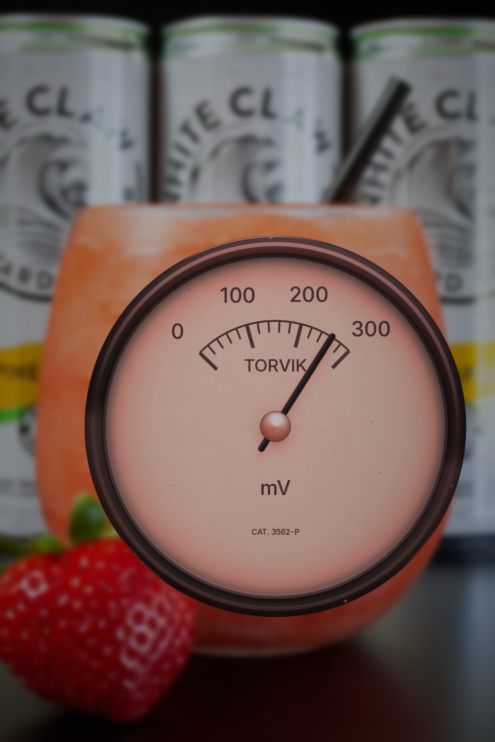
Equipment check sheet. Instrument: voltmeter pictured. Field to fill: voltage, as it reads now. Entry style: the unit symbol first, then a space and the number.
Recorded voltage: mV 260
